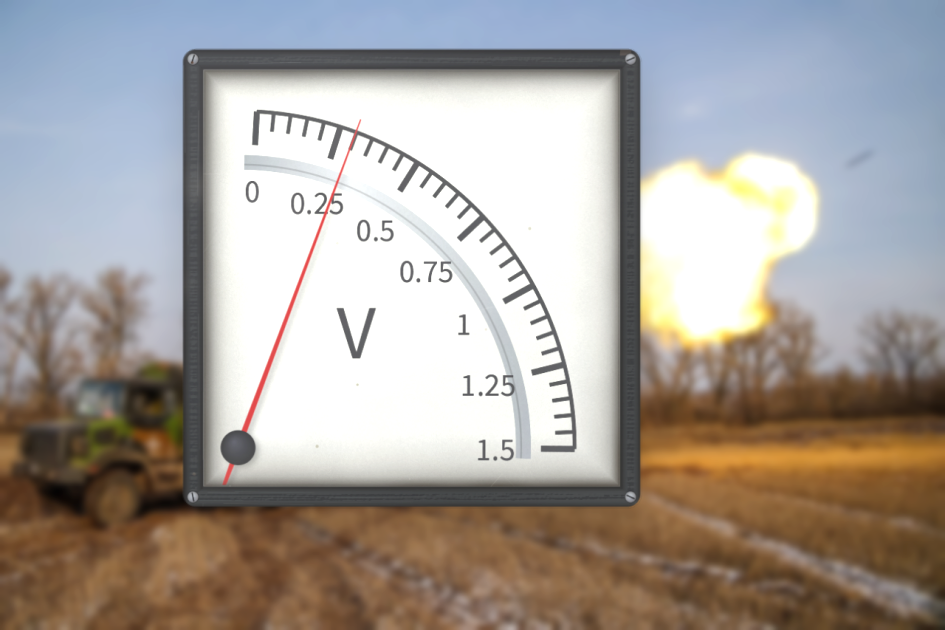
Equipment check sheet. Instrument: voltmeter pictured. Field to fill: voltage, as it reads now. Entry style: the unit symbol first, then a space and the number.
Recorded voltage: V 0.3
